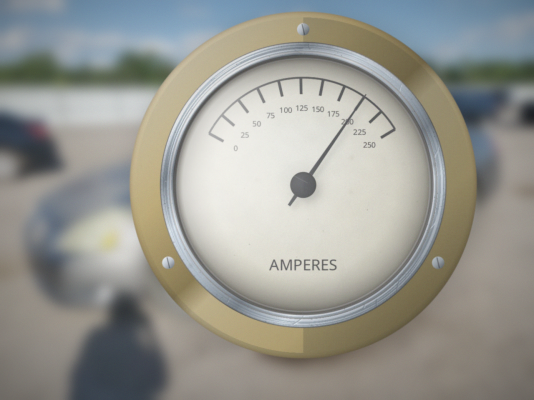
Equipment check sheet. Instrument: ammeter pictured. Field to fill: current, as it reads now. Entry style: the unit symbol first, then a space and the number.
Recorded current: A 200
